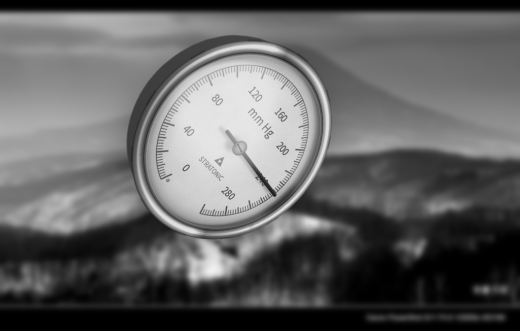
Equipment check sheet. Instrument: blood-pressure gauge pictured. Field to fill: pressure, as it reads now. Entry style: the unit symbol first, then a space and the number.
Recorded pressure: mmHg 240
